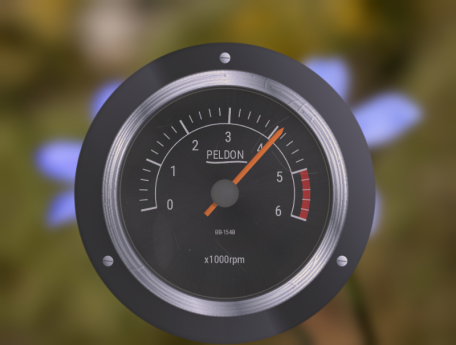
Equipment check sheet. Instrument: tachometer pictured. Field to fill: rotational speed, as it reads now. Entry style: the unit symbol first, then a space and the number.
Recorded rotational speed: rpm 4100
